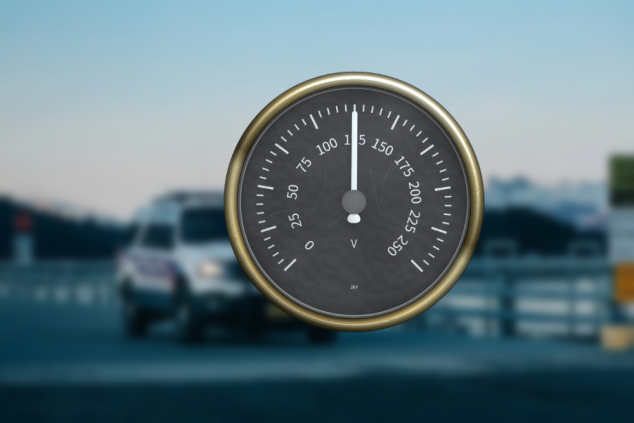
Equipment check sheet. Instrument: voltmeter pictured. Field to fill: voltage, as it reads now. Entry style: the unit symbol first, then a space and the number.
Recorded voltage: V 125
